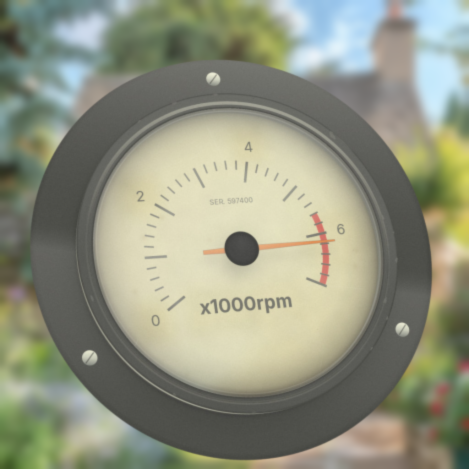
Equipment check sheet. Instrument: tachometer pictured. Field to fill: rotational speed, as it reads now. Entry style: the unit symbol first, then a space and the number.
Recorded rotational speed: rpm 6200
